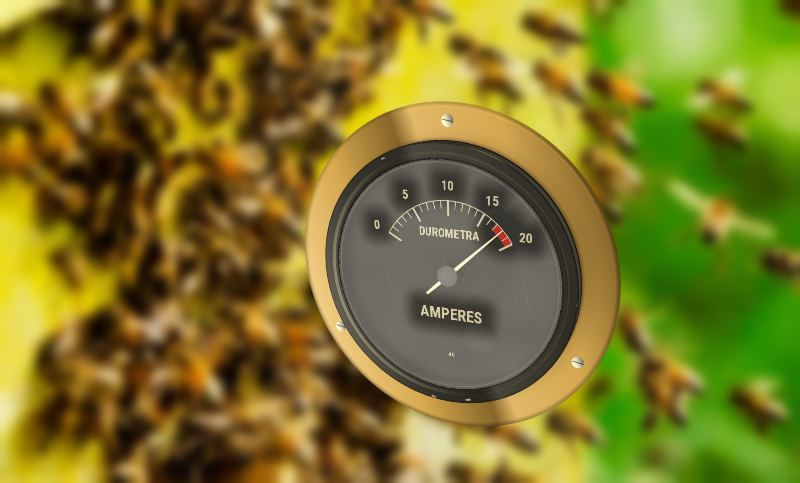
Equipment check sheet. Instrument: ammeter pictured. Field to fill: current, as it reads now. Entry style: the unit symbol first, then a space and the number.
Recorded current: A 18
